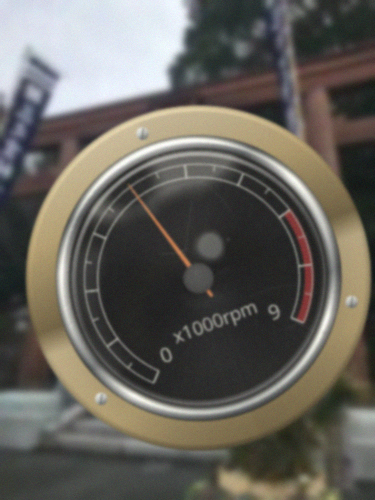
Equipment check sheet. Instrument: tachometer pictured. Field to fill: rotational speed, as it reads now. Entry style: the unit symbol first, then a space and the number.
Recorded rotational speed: rpm 4000
